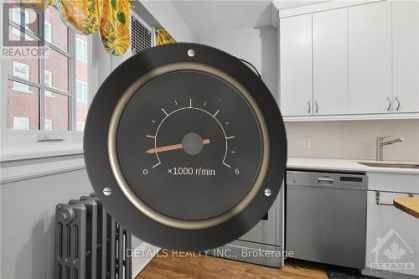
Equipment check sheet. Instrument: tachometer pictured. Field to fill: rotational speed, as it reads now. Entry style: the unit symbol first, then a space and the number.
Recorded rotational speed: rpm 500
